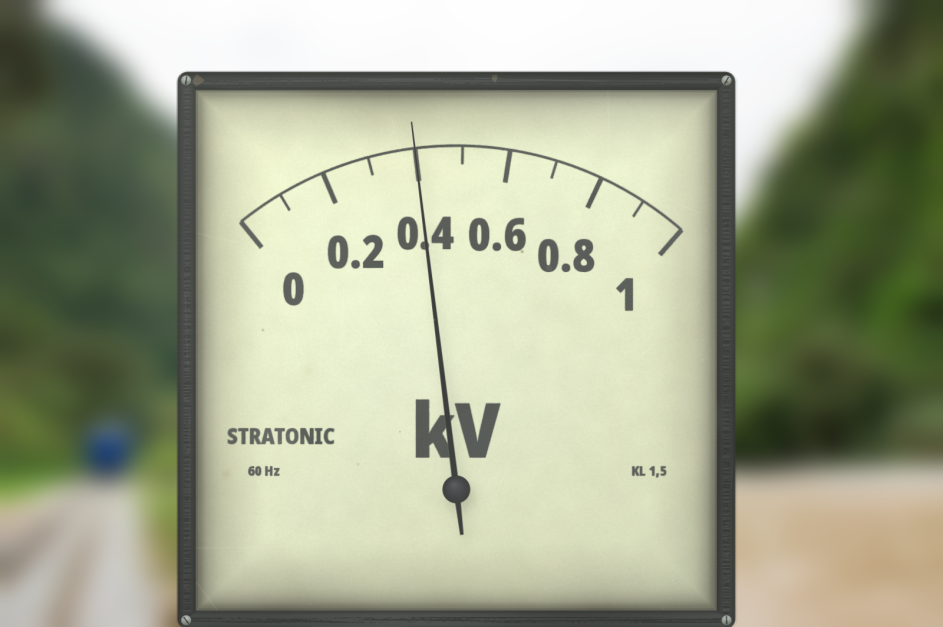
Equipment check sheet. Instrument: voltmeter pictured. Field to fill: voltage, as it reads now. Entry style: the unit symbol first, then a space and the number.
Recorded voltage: kV 0.4
